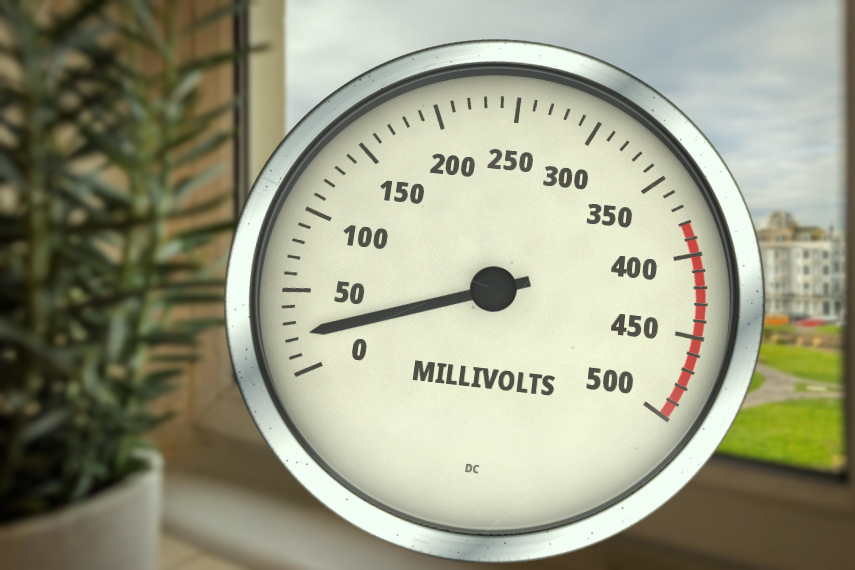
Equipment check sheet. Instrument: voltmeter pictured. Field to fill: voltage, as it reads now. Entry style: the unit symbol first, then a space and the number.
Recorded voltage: mV 20
